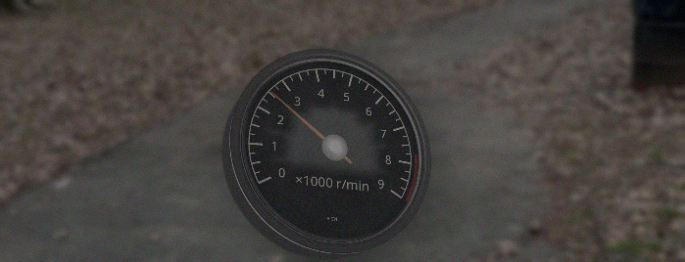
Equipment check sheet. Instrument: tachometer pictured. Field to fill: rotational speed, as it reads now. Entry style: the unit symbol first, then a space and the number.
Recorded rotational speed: rpm 2500
